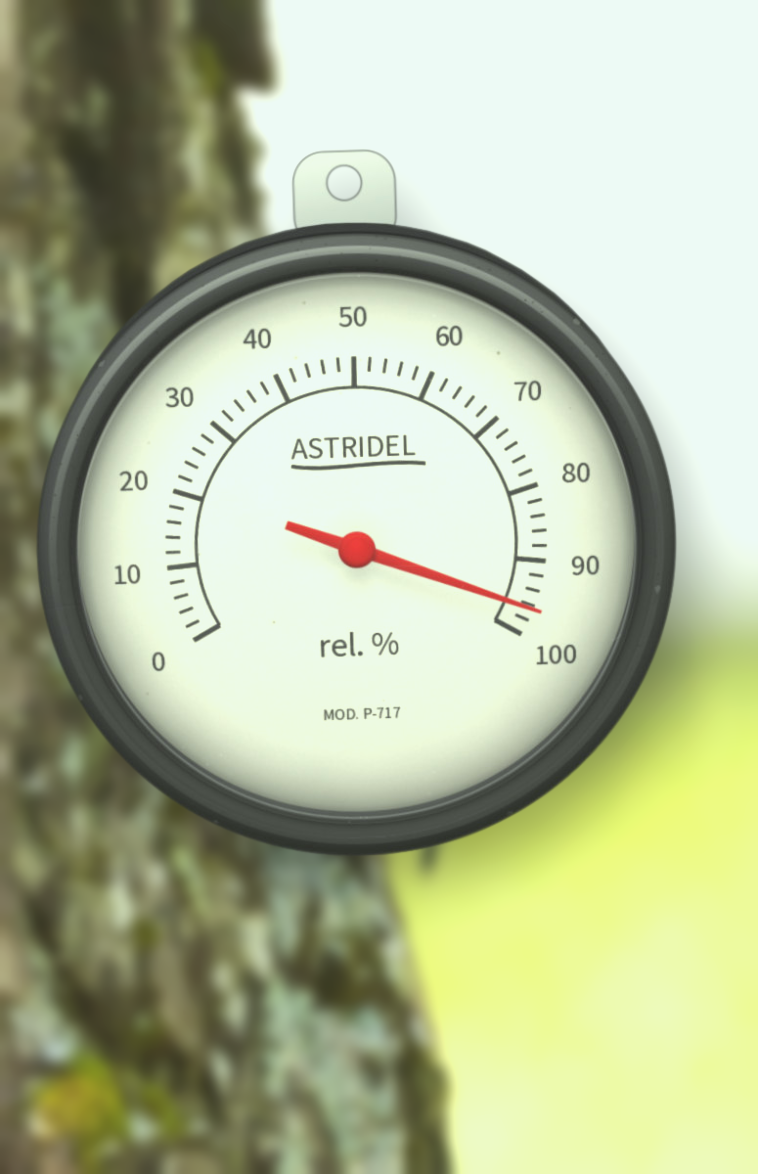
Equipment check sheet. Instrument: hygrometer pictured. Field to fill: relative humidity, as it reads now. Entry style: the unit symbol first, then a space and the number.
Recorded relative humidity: % 96
